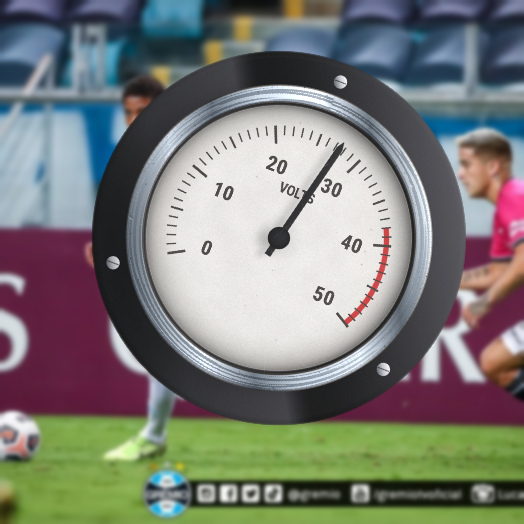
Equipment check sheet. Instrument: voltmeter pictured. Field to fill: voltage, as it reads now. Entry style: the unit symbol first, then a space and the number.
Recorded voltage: V 27.5
